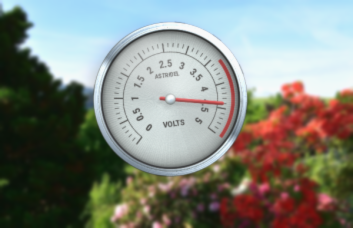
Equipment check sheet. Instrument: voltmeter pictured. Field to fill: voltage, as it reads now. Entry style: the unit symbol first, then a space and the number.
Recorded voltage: V 4.4
